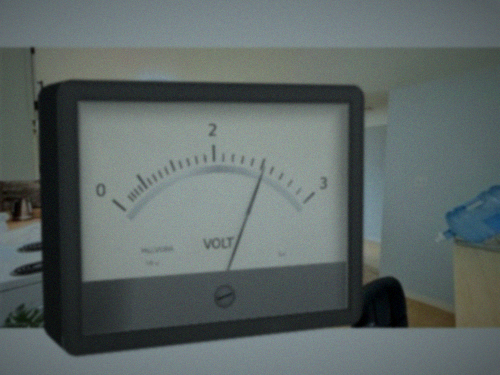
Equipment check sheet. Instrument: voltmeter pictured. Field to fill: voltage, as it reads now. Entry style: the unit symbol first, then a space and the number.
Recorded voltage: V 2.5
